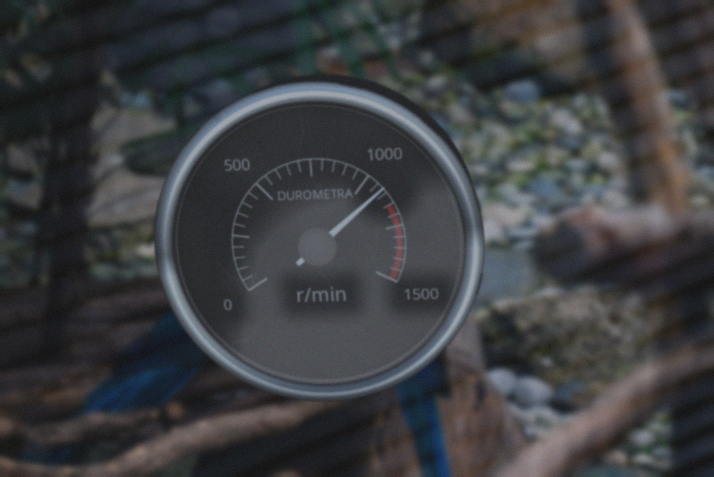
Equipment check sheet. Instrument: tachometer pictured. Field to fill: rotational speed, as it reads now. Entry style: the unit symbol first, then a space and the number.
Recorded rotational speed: rpm 1075
